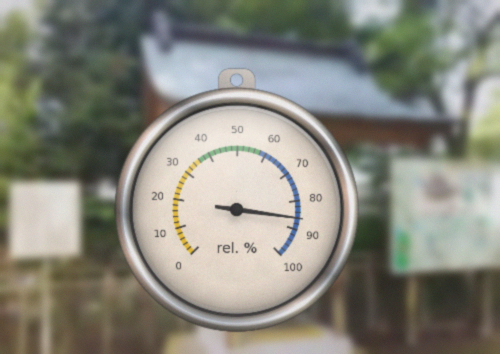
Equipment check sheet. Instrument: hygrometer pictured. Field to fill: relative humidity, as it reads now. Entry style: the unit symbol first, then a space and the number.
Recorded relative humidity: % 86
